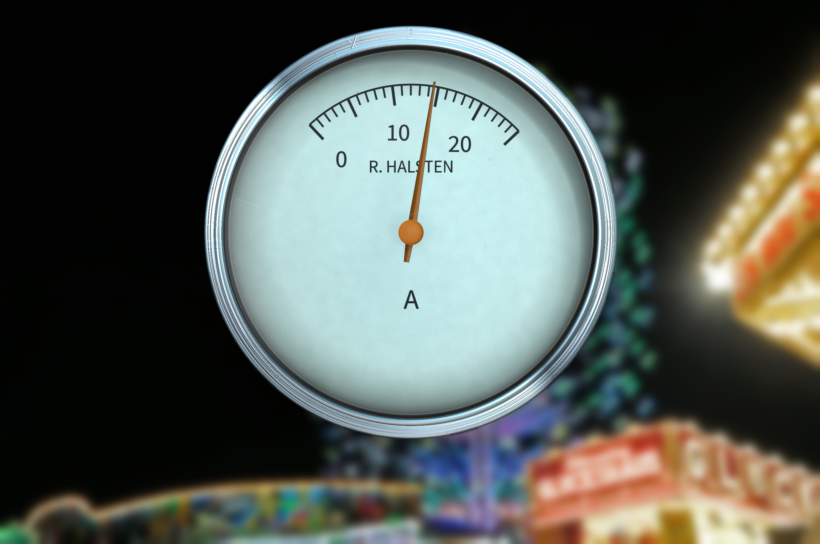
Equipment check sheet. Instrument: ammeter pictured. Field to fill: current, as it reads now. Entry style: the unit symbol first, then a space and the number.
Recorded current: A 14.5
